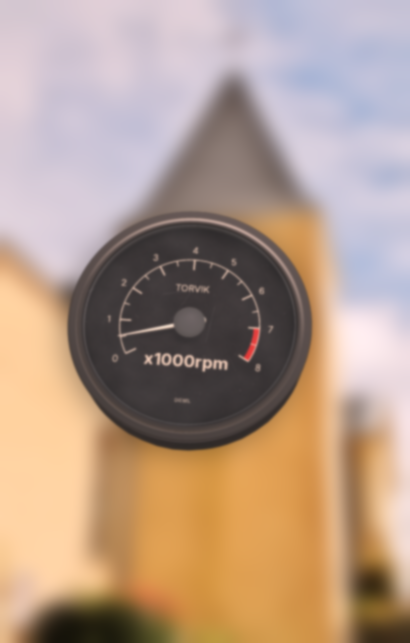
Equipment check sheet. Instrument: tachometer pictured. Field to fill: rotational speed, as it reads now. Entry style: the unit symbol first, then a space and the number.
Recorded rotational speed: rpm 500
